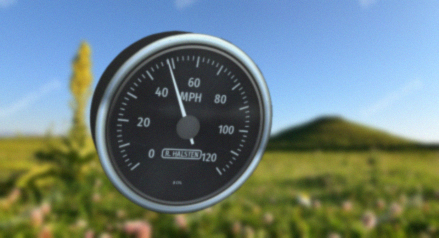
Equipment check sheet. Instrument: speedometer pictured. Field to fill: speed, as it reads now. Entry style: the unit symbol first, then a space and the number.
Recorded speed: mph 48
